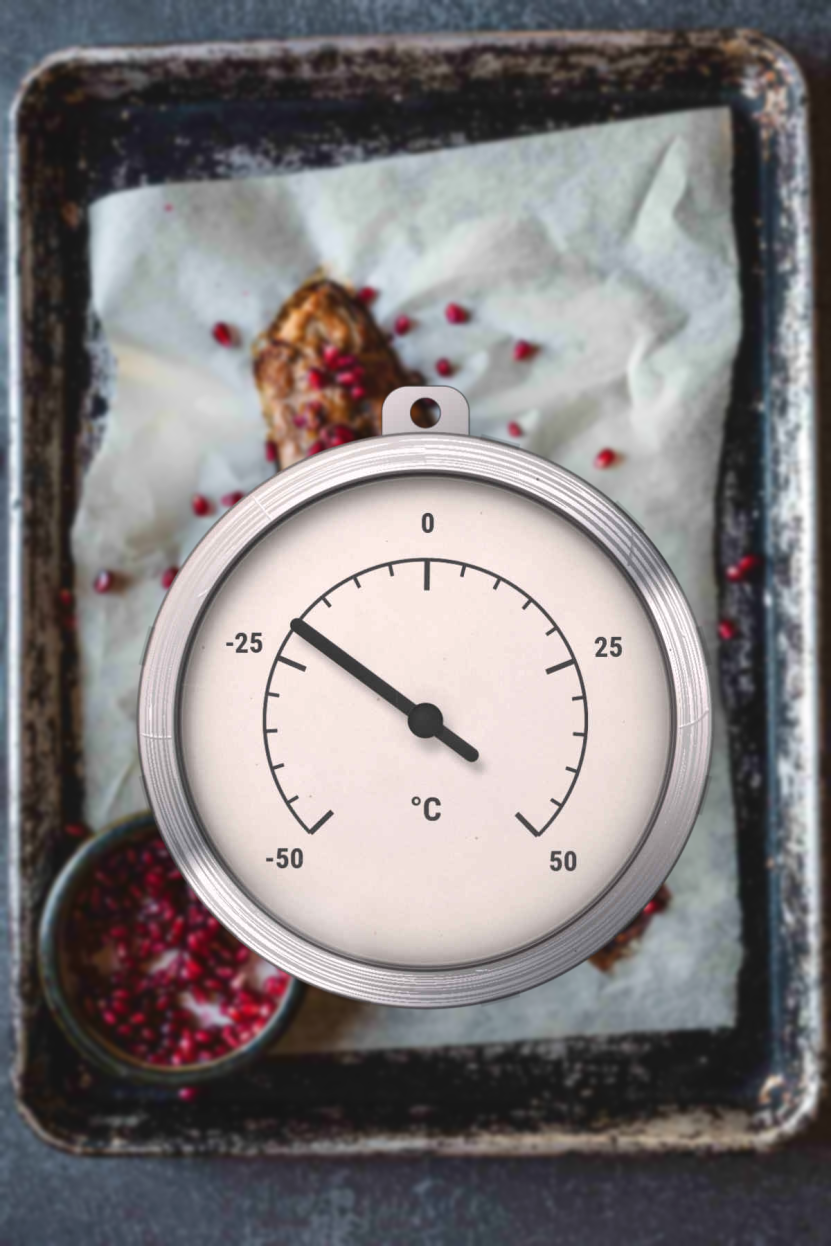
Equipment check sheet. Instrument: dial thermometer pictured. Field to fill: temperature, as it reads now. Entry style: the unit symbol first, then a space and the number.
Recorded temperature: °C -20
